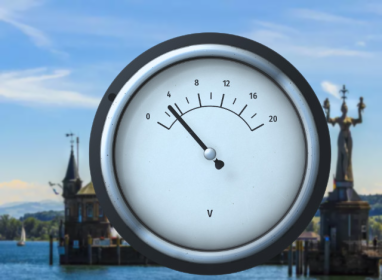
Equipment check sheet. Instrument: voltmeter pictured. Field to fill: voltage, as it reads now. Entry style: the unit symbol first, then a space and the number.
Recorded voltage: V 3
